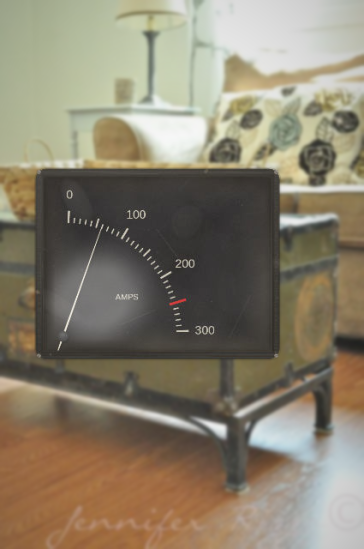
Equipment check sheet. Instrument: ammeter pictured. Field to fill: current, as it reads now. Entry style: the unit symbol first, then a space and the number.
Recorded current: A 60
